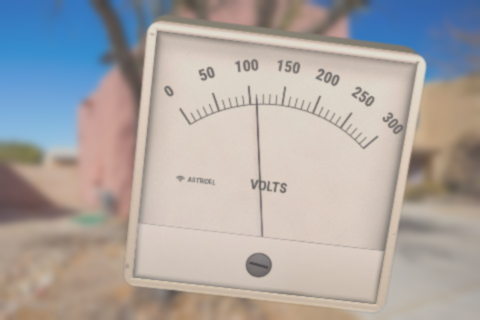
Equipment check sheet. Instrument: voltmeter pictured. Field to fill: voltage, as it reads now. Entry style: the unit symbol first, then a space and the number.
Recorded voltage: V 110
